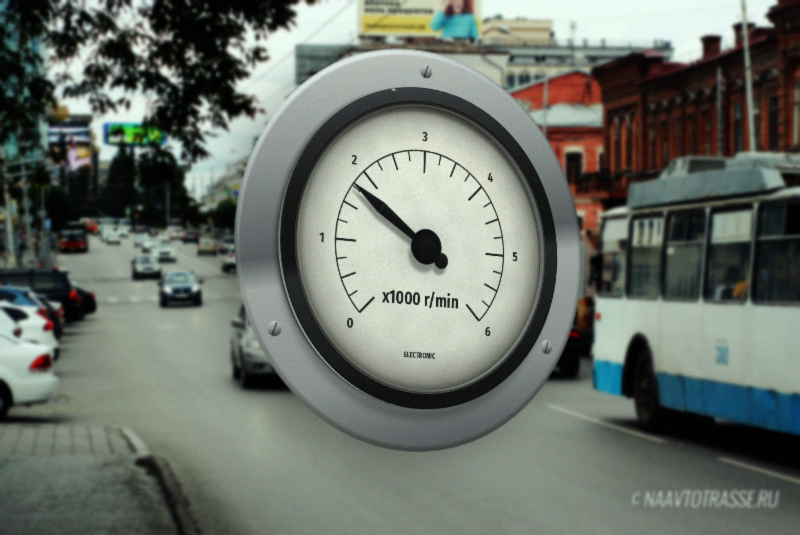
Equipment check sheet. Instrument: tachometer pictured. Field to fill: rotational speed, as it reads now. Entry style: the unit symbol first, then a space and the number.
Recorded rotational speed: rpm 1750
